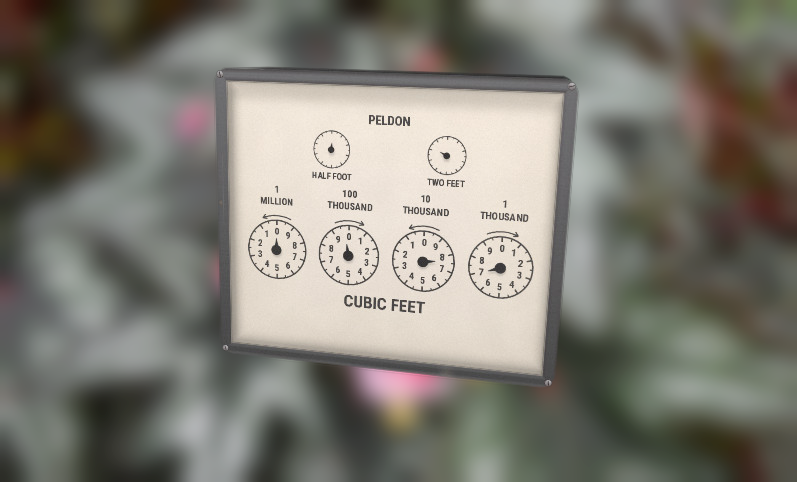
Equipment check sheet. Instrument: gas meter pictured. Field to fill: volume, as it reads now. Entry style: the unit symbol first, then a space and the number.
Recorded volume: ft³ 997700
